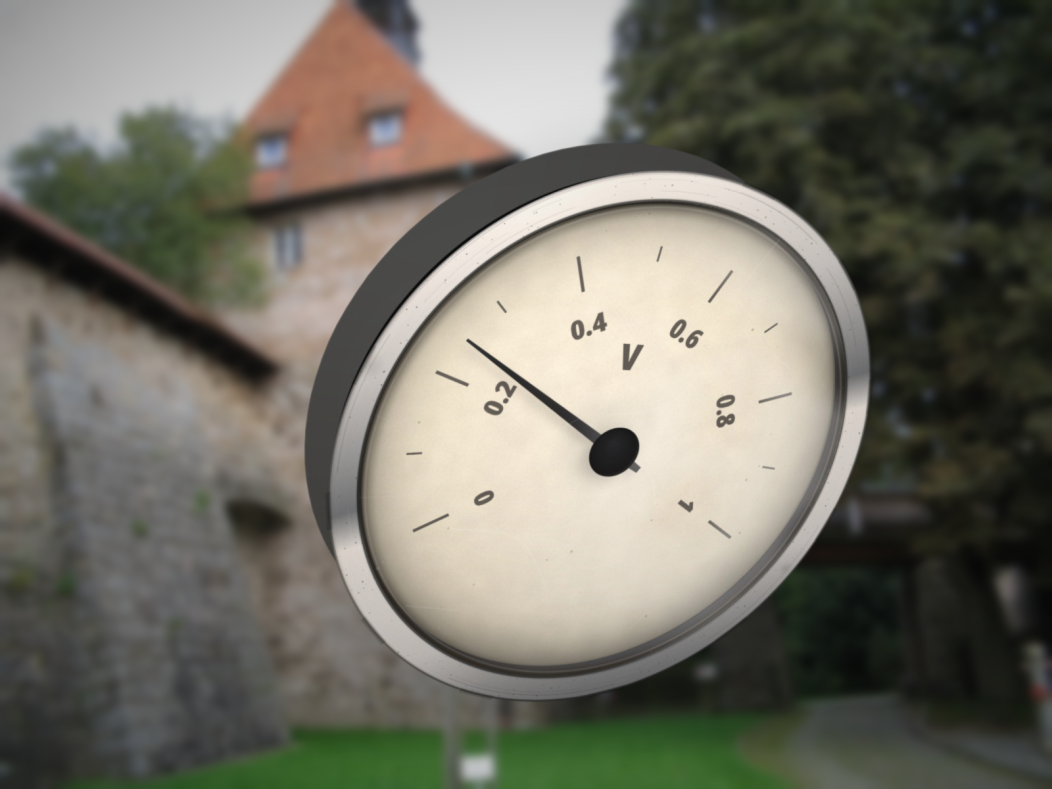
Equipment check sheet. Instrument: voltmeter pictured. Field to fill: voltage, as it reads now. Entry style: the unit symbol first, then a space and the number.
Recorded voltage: V 0.25
